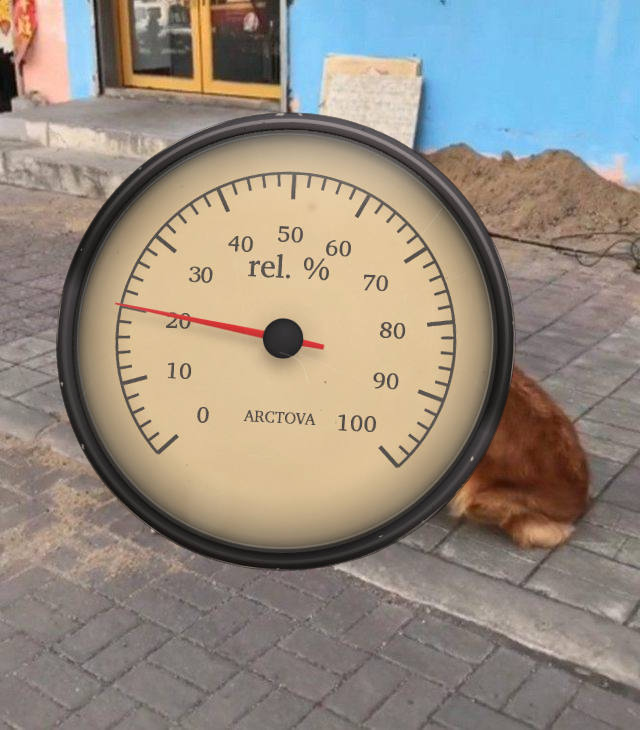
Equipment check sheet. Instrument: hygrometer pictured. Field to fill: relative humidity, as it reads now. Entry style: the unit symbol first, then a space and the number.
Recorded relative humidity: % 20
